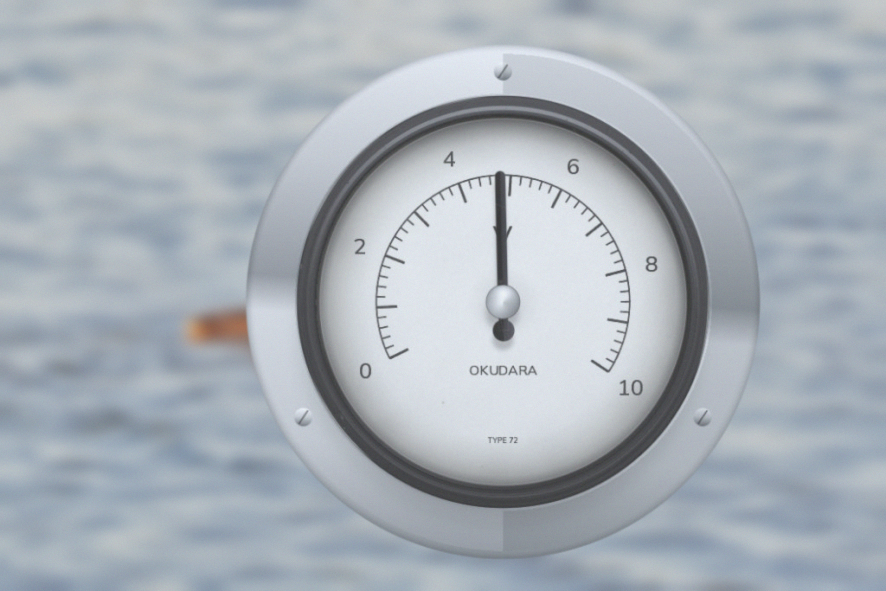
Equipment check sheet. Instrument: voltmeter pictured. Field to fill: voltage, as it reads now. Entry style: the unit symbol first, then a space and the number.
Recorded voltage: V 4.8
